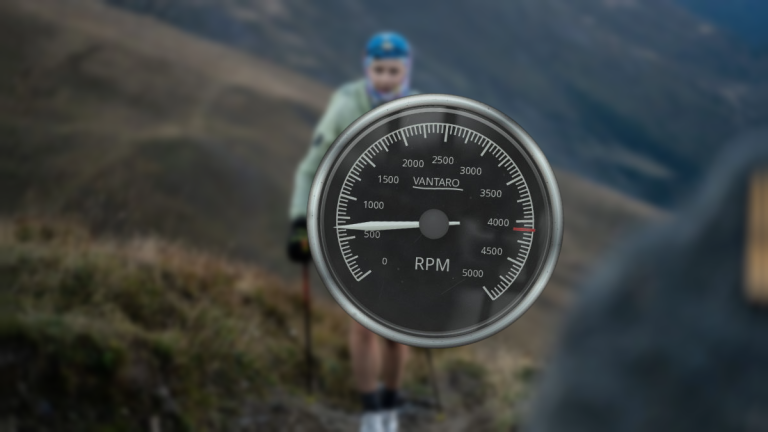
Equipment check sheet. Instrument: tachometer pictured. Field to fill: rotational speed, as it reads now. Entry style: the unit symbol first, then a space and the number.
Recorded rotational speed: rpm 650
